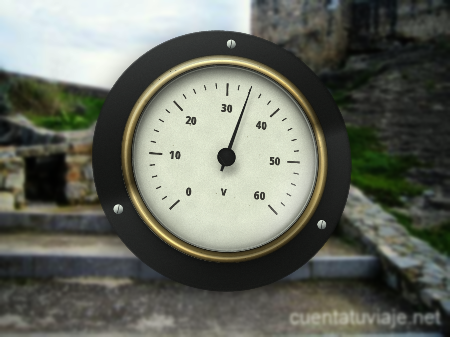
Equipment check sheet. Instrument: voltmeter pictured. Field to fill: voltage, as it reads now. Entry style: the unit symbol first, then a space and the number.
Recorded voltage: V 34
